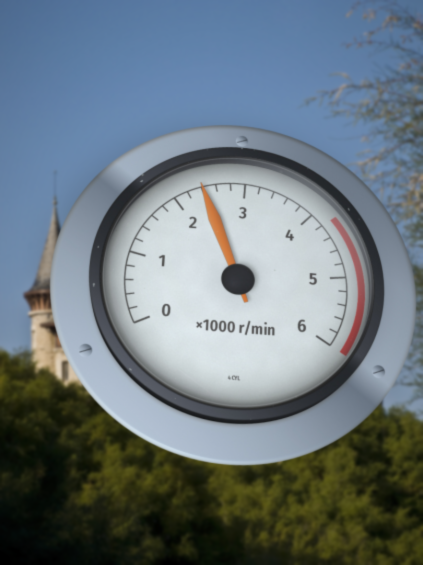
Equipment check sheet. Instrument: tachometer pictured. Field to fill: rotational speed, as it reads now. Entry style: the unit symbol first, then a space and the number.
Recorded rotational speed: rpm 2400
